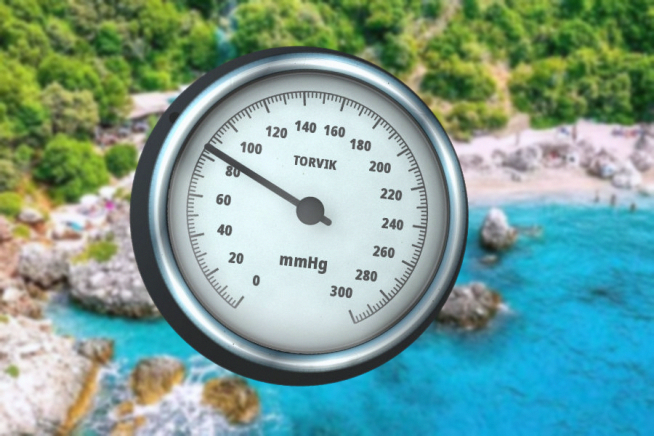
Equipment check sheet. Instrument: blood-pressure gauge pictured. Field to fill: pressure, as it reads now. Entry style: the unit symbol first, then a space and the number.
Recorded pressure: mmHg 84
